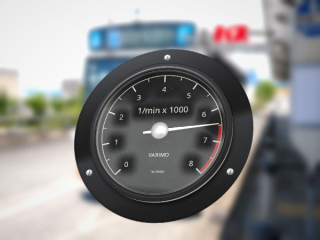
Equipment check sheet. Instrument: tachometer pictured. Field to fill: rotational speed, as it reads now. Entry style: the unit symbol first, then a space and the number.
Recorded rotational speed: rpm 6500
